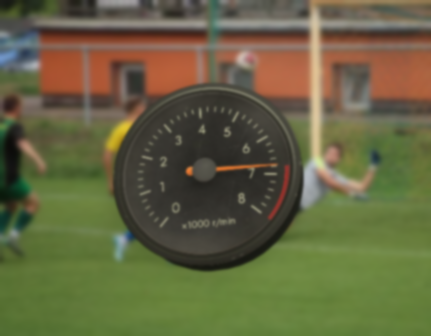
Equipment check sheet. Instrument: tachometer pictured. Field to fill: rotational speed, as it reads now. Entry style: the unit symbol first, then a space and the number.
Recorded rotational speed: rpm 6800
